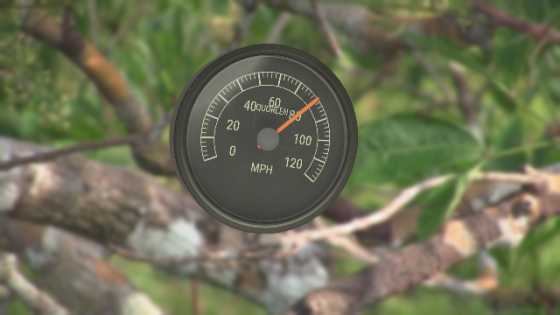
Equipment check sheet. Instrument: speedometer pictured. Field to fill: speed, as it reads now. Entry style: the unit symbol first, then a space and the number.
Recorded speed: mph 80
